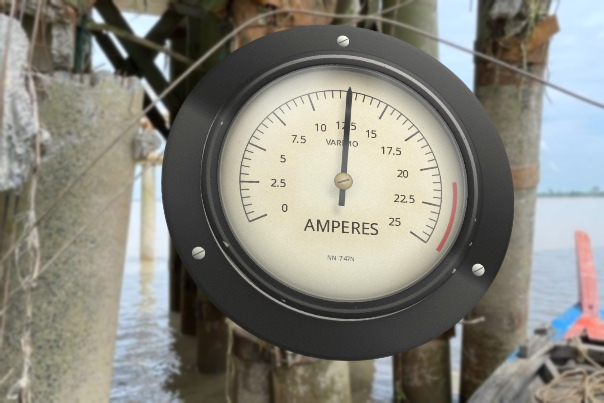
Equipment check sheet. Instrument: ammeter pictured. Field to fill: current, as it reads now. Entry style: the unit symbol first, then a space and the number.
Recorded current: A 12.5
